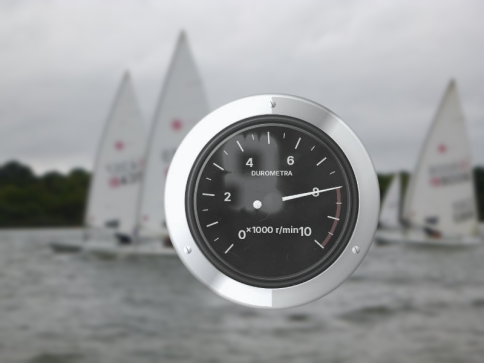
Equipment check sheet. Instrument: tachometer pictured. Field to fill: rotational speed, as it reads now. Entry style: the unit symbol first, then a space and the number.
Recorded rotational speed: rpm 8000
